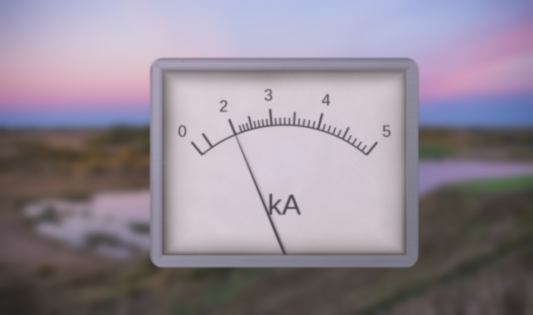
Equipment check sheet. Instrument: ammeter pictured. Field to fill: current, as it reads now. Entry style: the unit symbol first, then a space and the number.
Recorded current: kA 2
